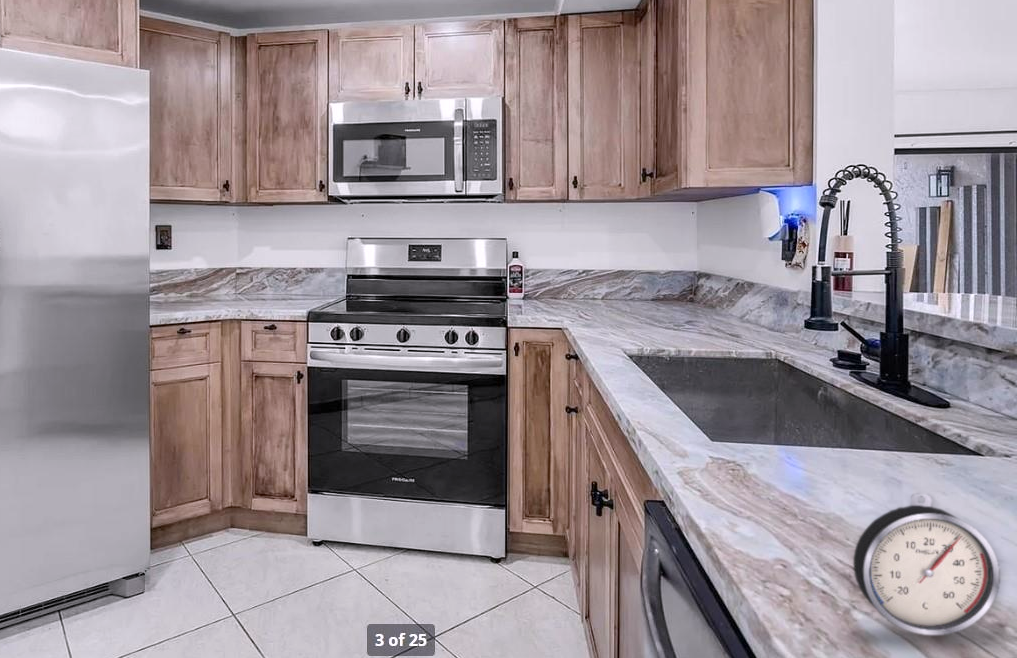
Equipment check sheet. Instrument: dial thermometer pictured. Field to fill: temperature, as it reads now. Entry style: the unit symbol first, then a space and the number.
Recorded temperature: °C 30
